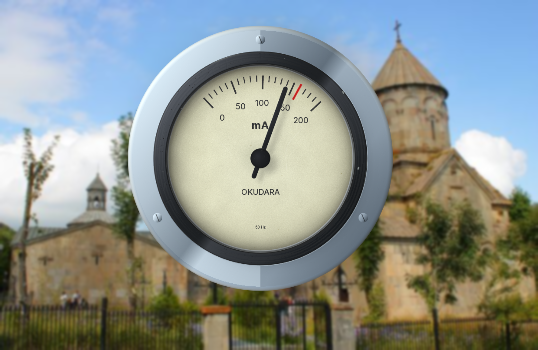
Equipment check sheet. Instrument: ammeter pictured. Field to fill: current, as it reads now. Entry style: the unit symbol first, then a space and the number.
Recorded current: mA 140
